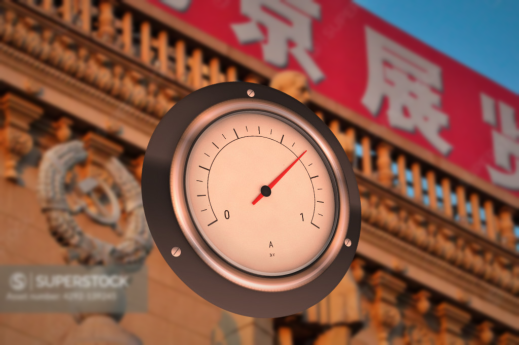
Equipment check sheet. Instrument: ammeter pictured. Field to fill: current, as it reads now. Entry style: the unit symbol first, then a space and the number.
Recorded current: A 0.7
